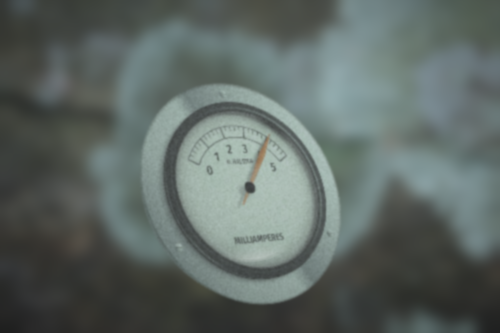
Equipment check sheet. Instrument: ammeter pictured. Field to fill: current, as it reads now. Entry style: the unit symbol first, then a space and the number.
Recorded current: mA 4
